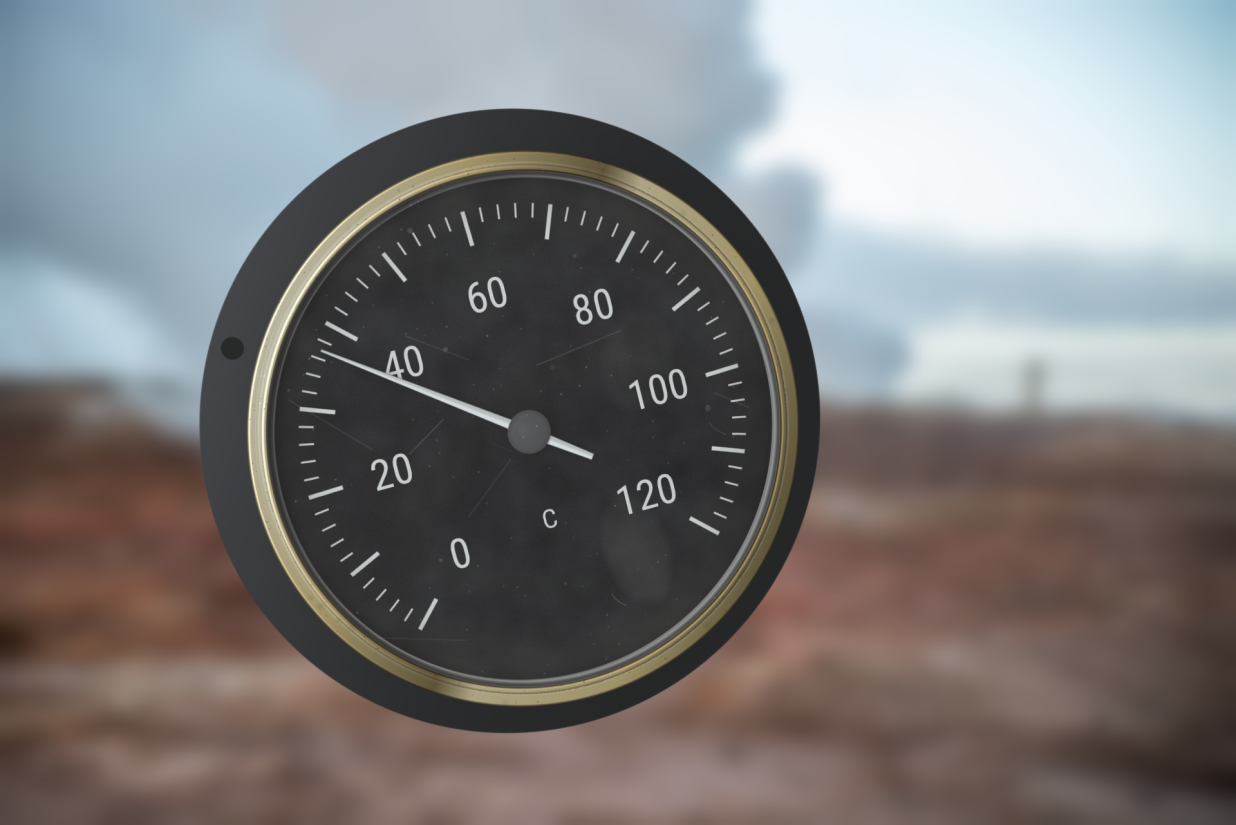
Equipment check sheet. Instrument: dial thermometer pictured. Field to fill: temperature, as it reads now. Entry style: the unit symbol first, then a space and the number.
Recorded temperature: °C 37
